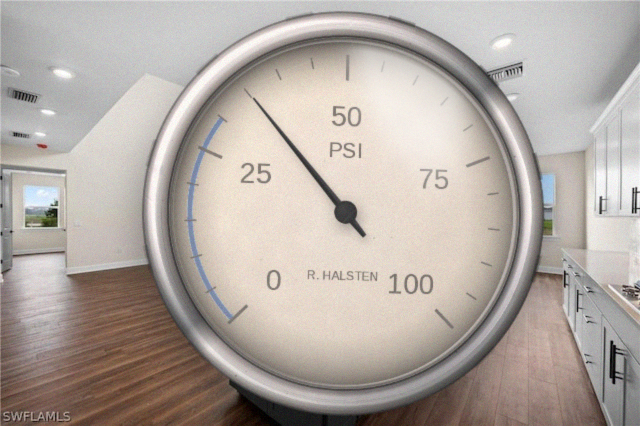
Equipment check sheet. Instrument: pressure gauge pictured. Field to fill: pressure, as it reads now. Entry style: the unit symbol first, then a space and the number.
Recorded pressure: psi 35
